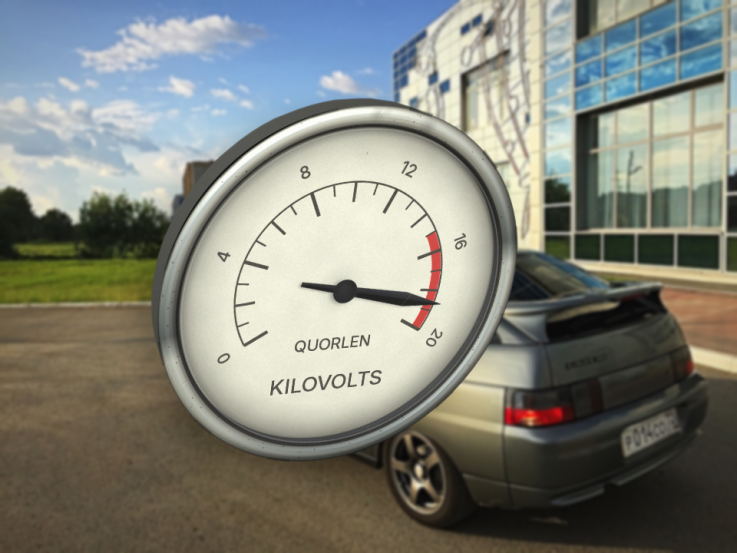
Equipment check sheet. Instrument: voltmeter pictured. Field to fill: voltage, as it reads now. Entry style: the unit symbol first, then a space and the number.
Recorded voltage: kV 18.5
